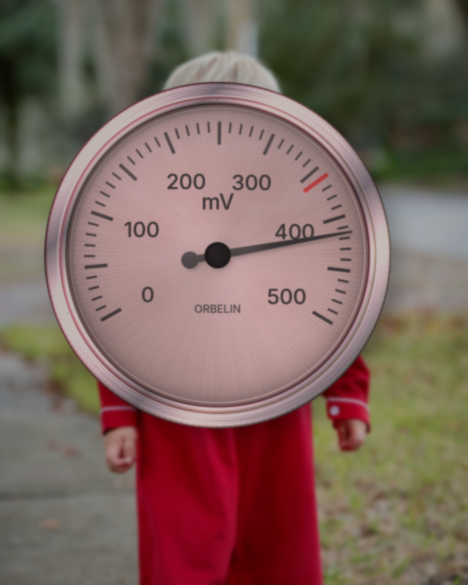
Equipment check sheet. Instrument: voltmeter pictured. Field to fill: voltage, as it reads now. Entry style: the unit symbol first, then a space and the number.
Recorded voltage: mV 415
